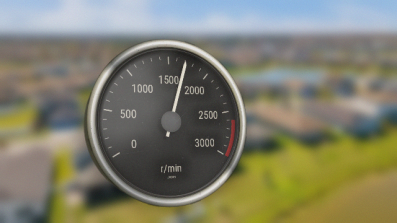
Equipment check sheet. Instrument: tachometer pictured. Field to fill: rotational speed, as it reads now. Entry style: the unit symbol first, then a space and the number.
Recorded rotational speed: rpm 1700
